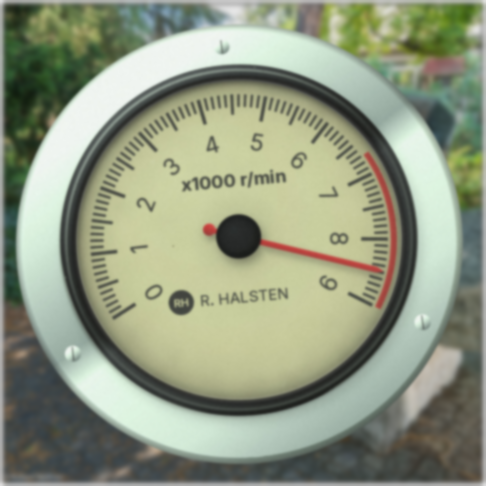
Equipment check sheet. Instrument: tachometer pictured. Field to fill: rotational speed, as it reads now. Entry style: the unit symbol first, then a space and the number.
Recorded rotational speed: rpm 8500
